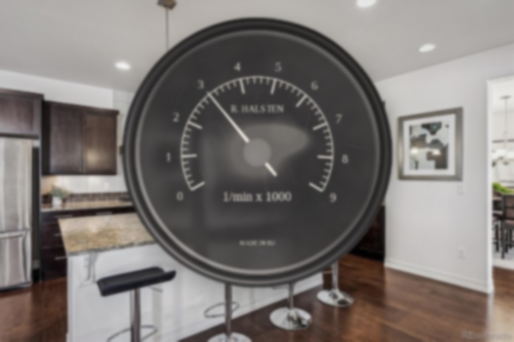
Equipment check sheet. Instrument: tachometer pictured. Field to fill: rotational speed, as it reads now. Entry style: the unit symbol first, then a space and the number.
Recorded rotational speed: rpm 3000
